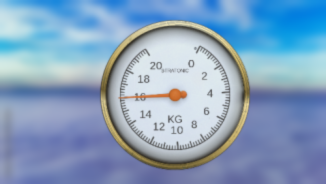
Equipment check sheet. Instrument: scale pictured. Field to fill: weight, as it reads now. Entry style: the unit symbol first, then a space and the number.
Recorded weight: kg 16
